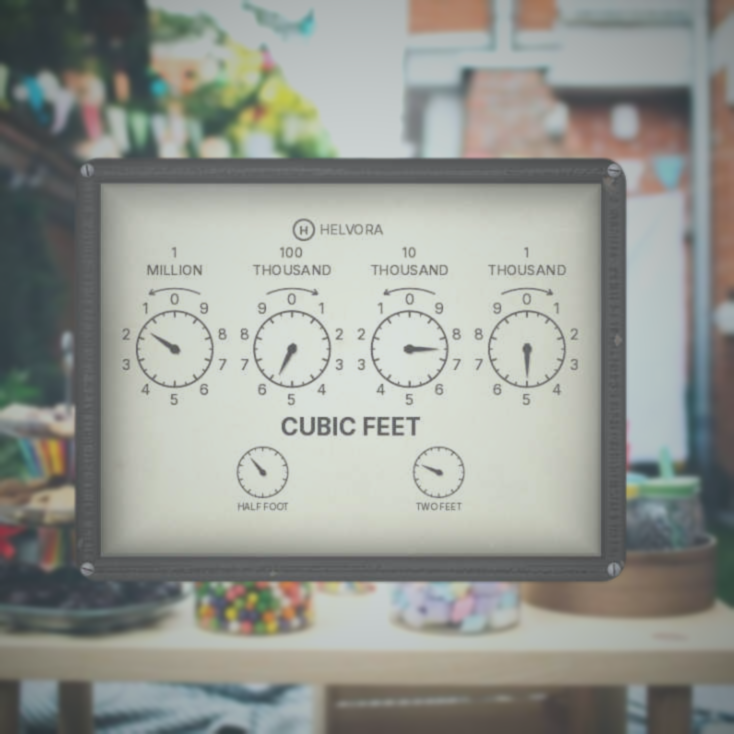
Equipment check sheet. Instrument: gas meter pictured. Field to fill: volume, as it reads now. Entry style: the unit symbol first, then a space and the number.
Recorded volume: ft³ 157500
